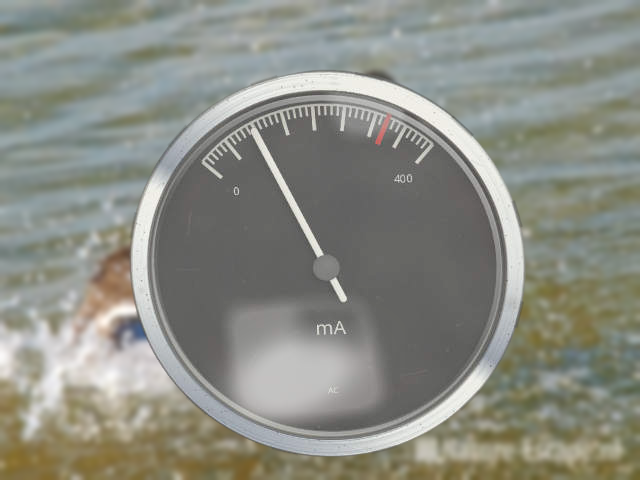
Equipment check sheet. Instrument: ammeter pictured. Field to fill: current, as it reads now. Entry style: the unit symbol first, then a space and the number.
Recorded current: mA 100
